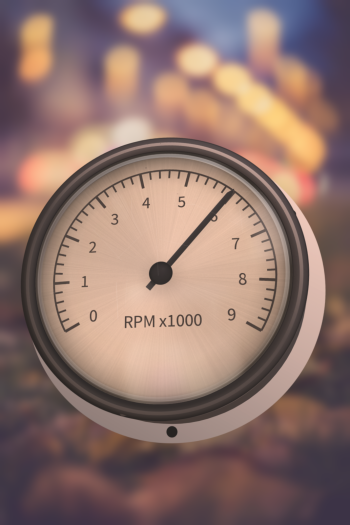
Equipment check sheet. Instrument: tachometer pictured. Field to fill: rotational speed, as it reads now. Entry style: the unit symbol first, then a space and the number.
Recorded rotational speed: rpm 6000
